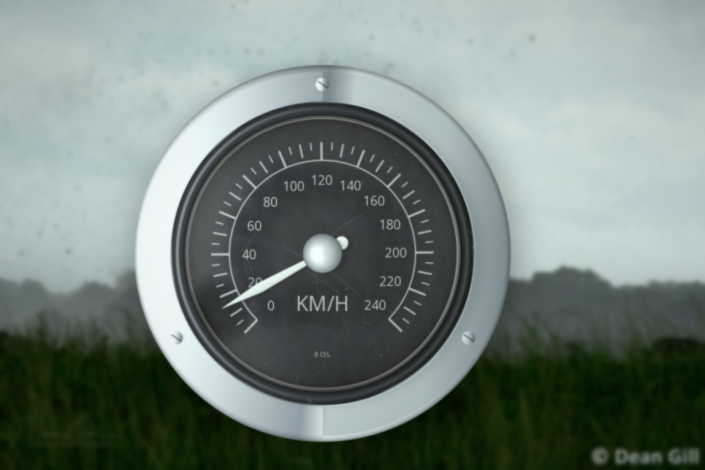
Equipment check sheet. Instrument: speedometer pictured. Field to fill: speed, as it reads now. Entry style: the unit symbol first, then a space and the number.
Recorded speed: km/h 15
